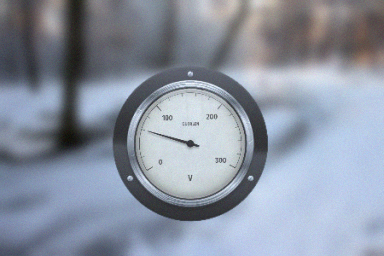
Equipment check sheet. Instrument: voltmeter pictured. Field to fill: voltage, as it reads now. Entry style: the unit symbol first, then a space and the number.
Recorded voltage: V 60
